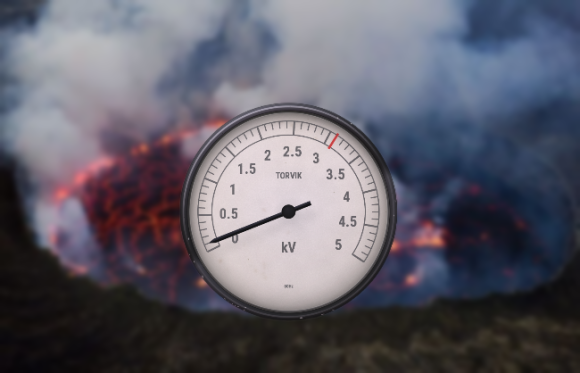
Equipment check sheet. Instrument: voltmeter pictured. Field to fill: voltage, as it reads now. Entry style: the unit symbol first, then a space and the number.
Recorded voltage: kV 0.1
